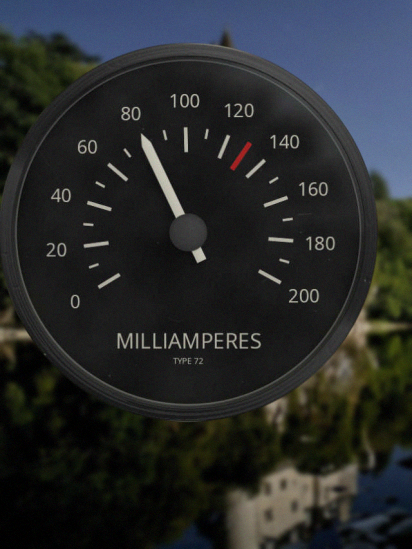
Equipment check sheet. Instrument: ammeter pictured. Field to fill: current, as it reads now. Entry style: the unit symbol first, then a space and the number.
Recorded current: mA 80
